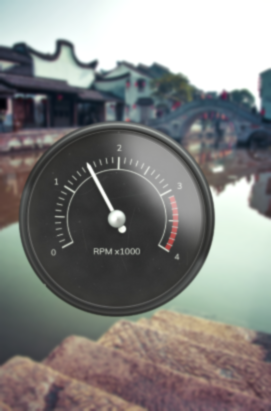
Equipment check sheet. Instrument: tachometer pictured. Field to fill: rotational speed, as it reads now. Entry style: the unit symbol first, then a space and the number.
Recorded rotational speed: rpm 1500
